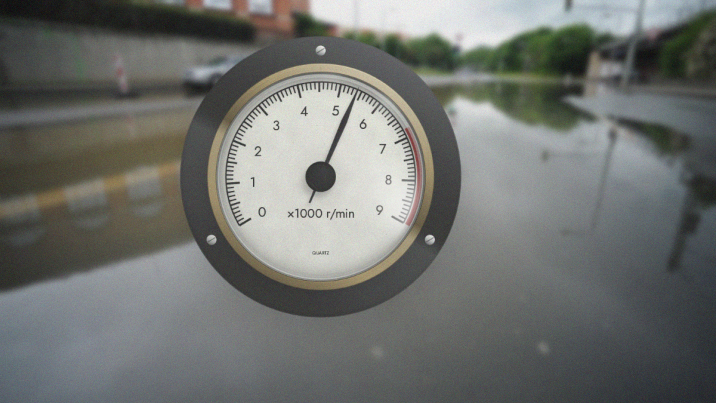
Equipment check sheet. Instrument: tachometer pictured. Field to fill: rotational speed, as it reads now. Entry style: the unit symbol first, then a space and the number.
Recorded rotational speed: rpm 5400
